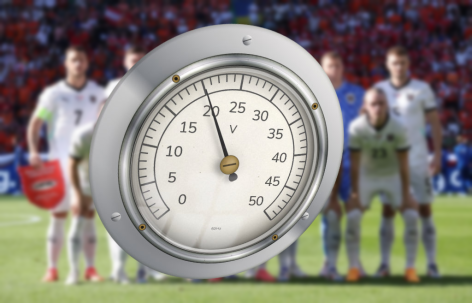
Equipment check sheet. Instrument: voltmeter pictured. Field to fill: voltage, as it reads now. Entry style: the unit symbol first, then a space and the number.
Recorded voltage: V 20
